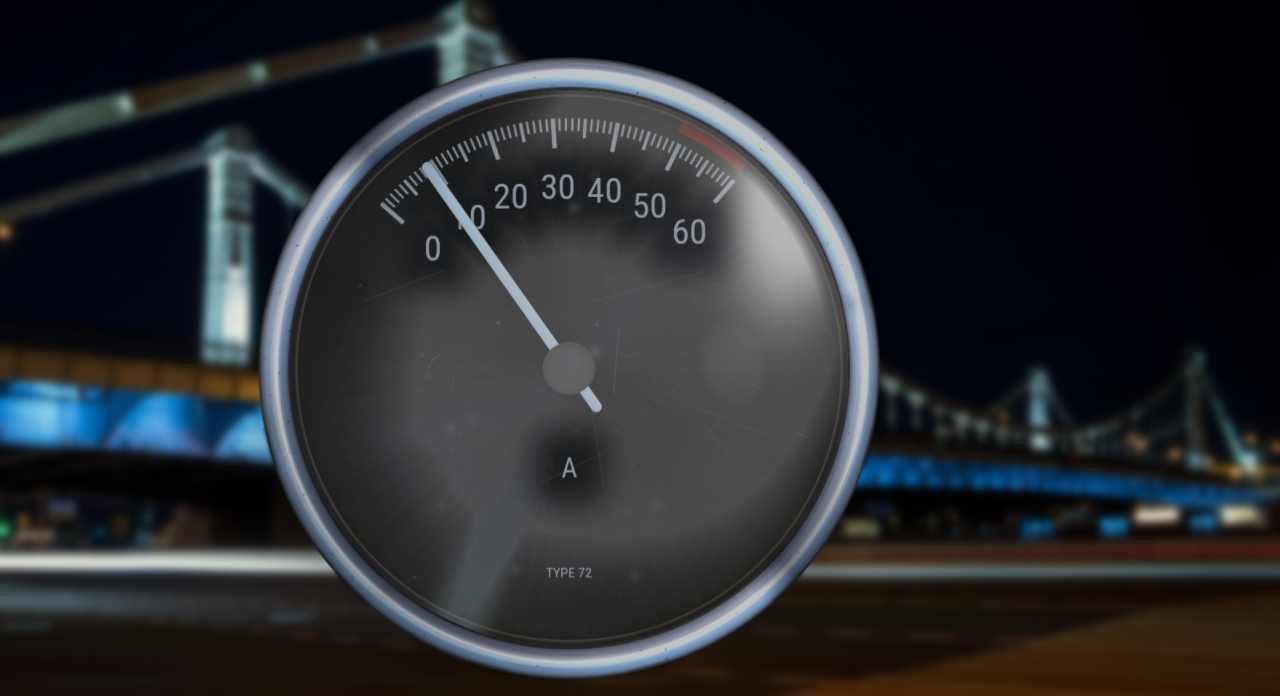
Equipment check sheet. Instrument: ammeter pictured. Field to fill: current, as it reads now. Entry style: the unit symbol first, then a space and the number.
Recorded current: A 9
